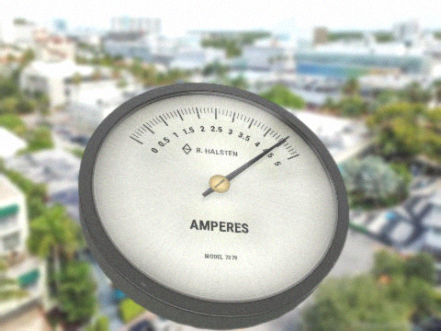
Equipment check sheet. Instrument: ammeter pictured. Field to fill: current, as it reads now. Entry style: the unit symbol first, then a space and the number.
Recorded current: A 4.5
